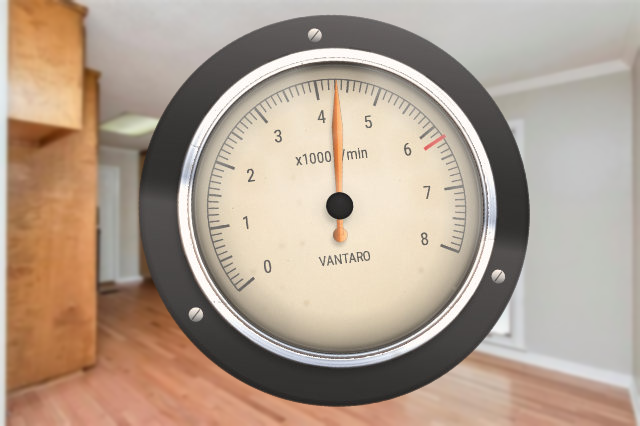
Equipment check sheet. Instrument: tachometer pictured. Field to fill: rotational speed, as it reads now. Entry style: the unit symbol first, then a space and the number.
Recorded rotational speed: rpm 4300
